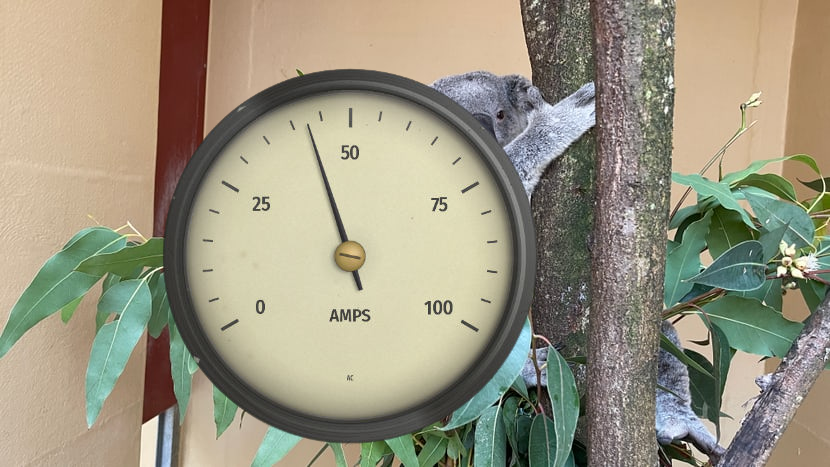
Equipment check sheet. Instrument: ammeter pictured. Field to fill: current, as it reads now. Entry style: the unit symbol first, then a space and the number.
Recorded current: A 42.5
